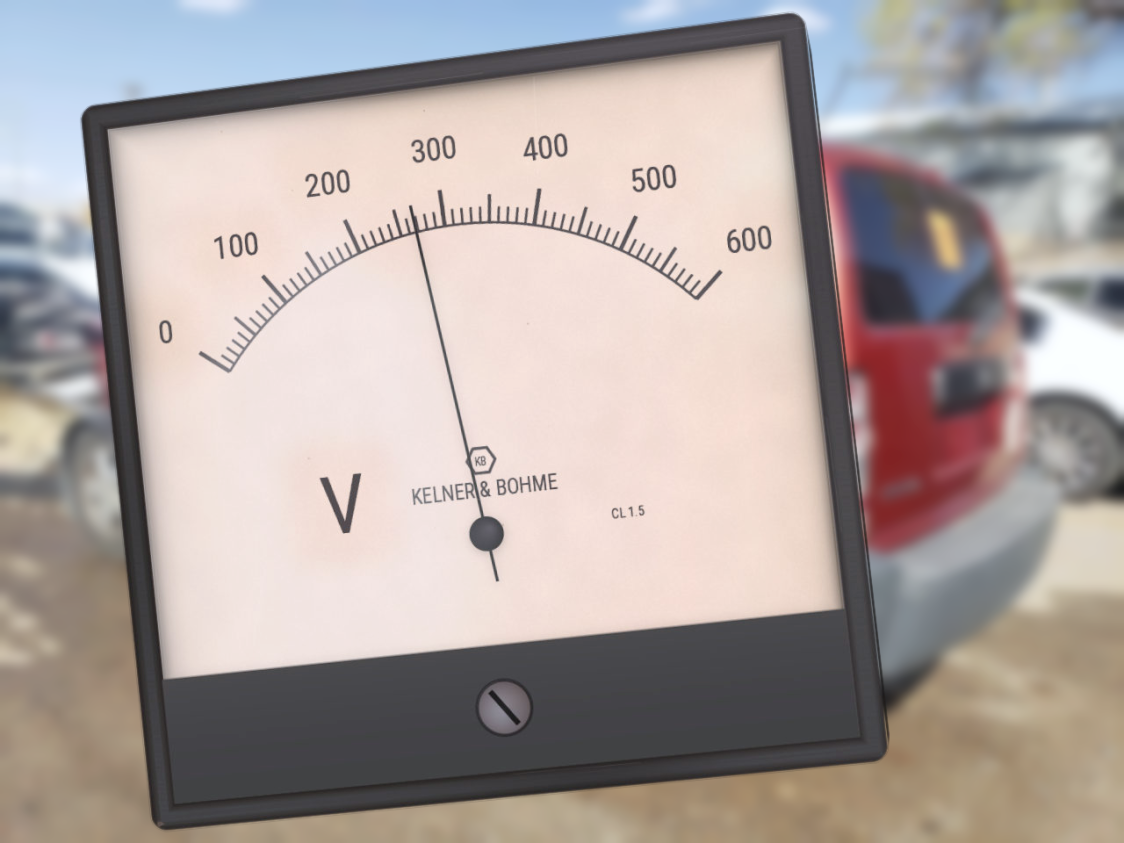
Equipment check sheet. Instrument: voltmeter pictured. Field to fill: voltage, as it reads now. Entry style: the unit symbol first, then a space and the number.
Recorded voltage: V 270
